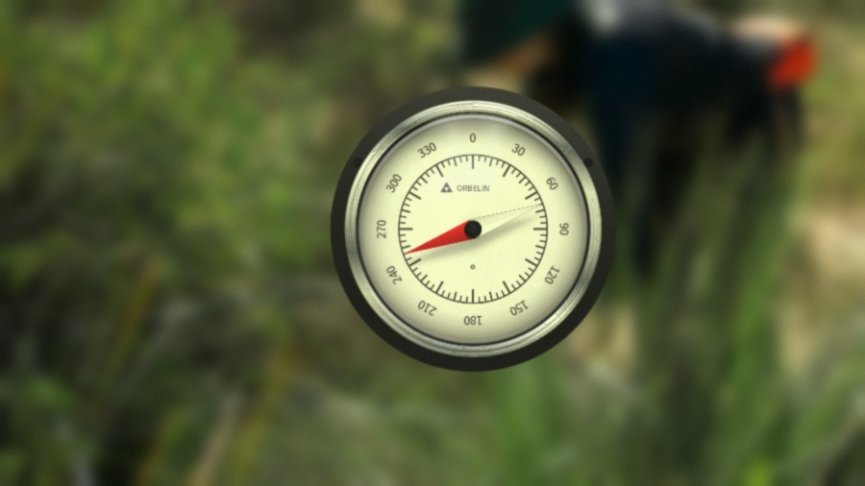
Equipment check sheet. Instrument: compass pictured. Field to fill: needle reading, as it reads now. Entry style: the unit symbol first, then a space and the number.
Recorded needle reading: ° 250
